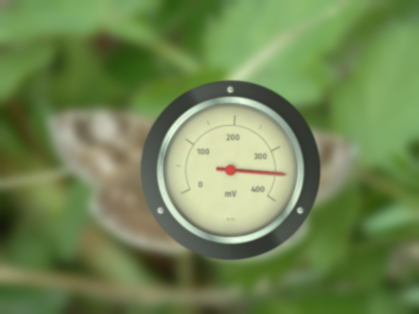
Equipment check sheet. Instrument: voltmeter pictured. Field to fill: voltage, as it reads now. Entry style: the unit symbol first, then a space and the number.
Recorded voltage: mV 350
